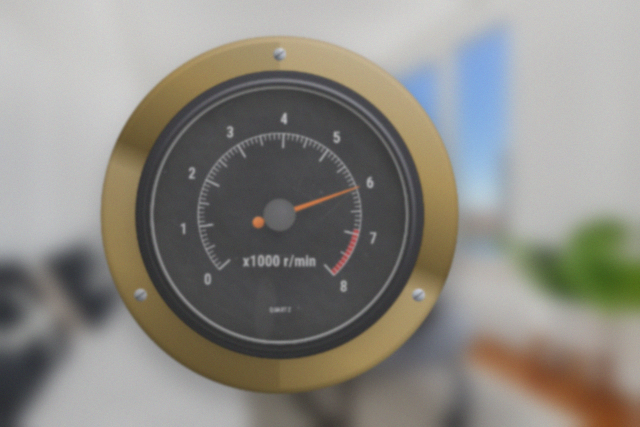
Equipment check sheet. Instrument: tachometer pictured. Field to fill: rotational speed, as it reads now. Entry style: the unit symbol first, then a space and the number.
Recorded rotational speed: rpm 6000
